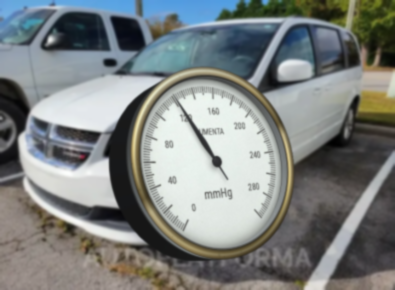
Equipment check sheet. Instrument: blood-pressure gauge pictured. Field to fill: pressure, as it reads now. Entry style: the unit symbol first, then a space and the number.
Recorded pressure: mmHg 120
